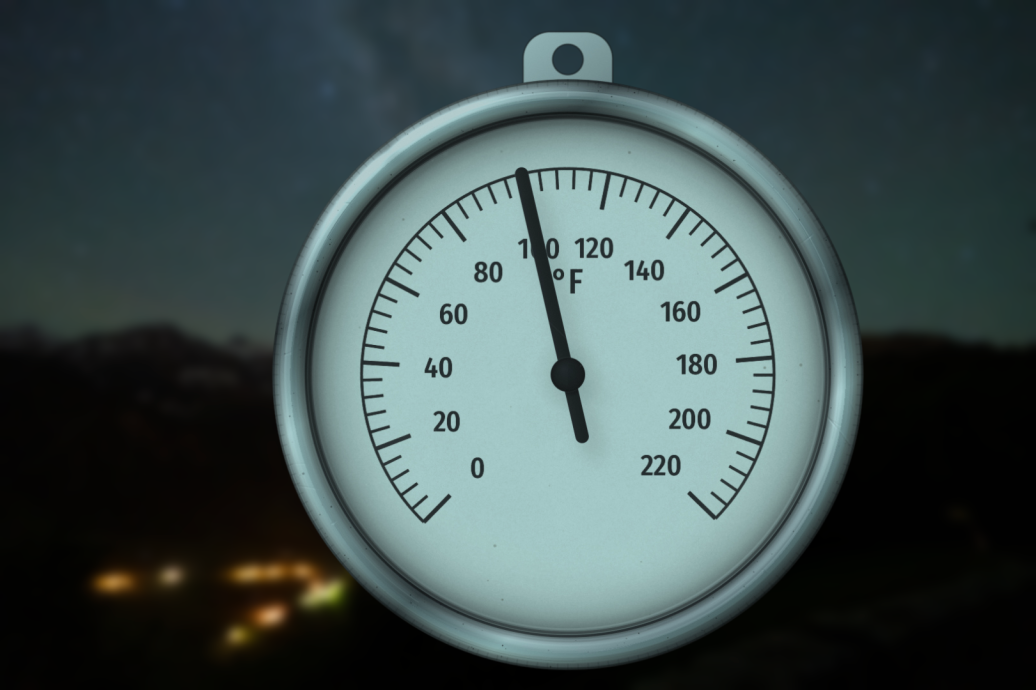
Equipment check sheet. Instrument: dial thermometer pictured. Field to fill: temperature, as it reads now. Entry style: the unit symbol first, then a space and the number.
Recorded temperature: °F 100
